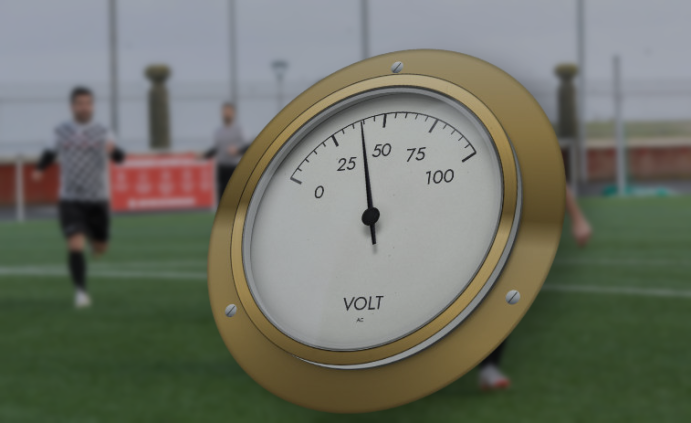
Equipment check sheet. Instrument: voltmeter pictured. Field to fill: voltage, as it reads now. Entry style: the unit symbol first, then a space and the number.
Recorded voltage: V 40
